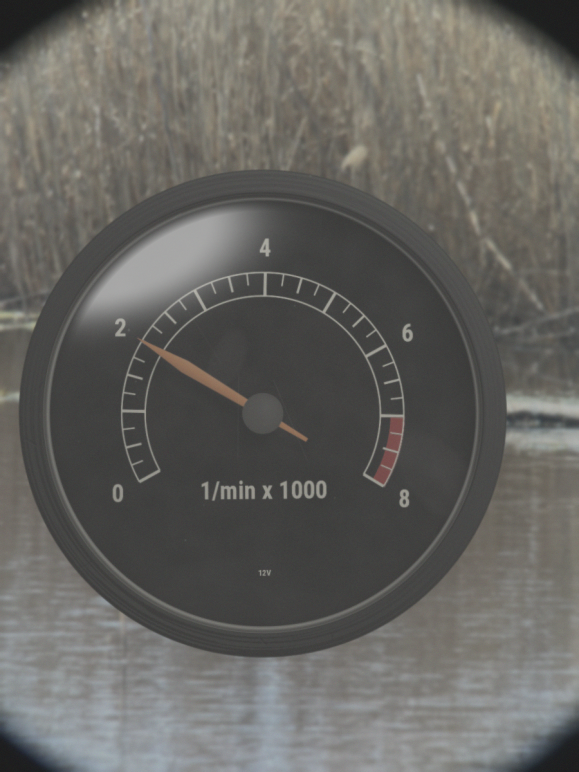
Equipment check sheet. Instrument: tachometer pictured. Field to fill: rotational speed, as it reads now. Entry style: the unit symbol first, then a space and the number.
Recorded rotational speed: rpm 2000
